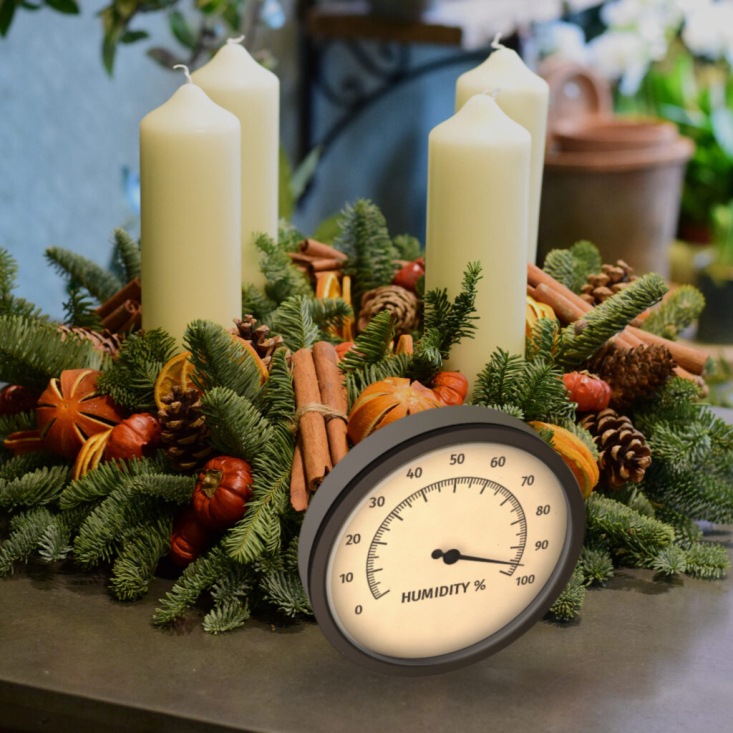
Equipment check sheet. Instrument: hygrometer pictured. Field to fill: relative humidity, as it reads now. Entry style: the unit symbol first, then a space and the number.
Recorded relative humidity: % 95
